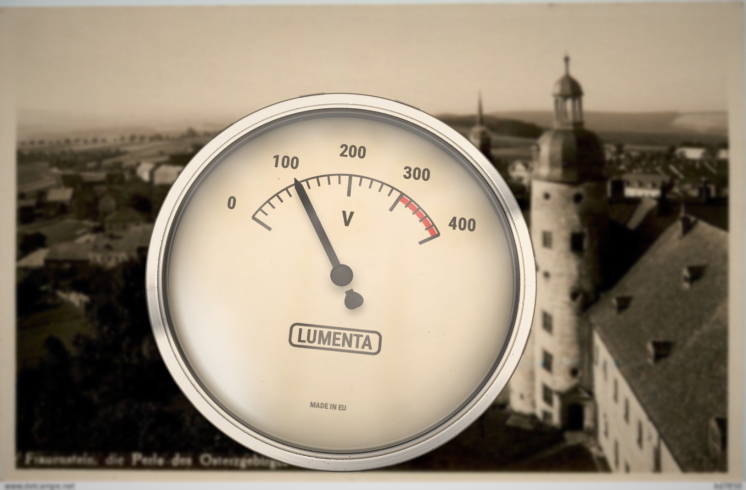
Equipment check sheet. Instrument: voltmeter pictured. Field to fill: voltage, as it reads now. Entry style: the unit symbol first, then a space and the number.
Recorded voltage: V 100
